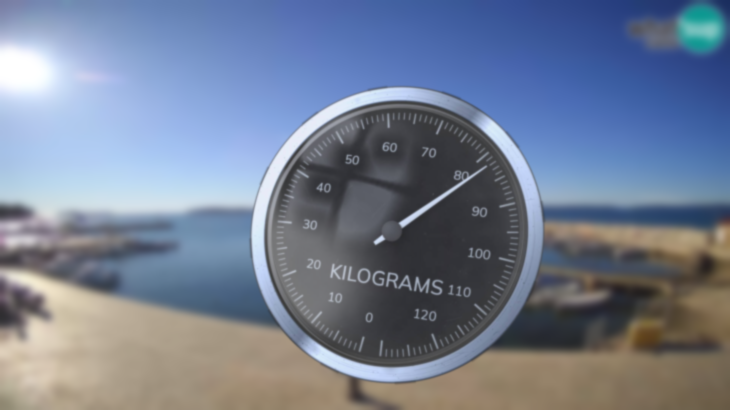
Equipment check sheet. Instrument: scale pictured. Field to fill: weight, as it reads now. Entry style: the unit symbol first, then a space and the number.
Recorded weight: kg 82
